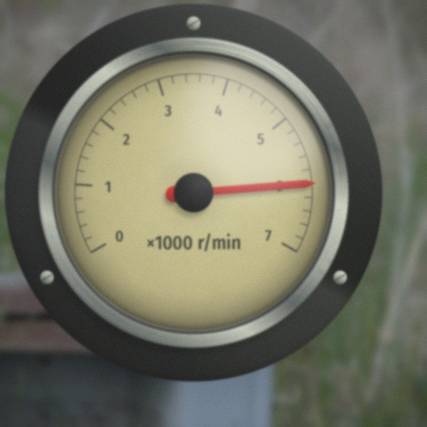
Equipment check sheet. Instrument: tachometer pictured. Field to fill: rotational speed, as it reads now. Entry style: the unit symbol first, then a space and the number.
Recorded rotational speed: rpm 6000
